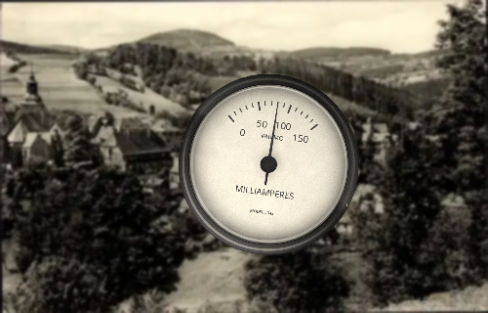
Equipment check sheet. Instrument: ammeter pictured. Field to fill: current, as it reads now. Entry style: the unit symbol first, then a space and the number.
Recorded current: mA 80
